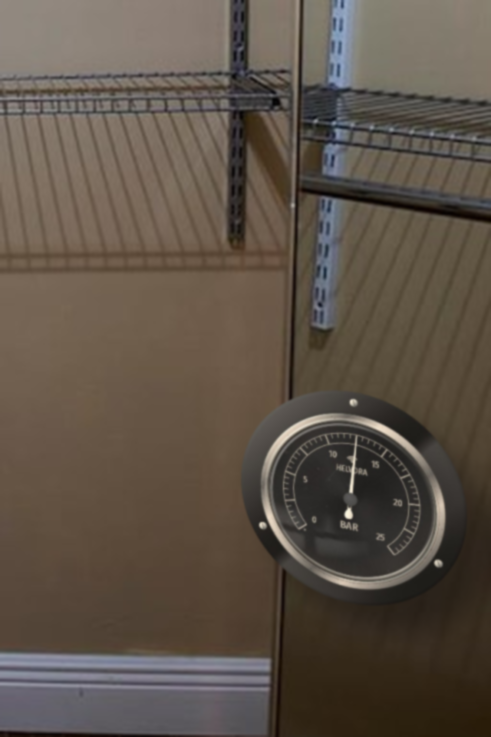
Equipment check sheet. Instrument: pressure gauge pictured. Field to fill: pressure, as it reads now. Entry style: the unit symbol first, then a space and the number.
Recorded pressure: bar 12.5
